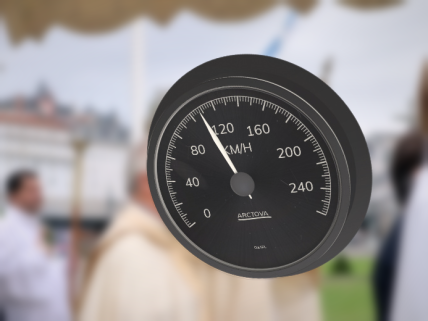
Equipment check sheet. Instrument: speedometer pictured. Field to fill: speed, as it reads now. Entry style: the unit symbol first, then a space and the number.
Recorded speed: km/h 110
